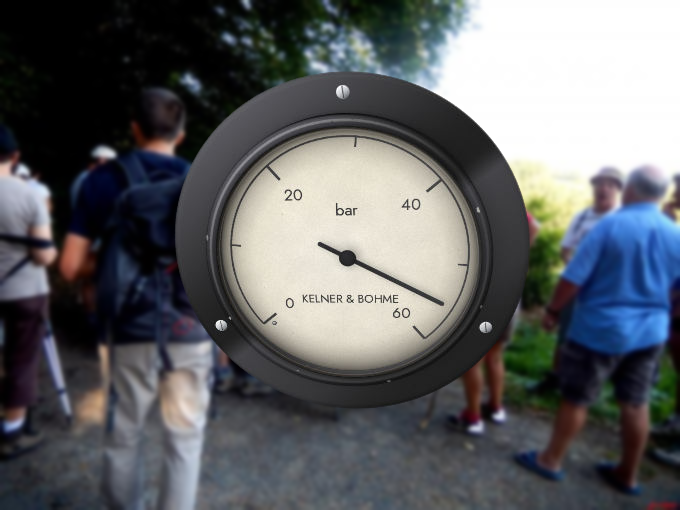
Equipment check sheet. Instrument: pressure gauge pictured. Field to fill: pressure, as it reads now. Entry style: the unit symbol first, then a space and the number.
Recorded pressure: bar 55
